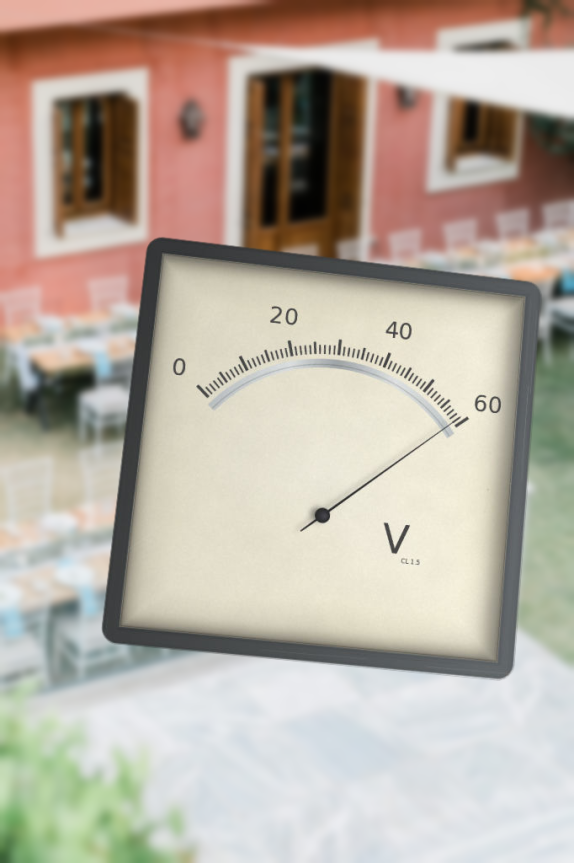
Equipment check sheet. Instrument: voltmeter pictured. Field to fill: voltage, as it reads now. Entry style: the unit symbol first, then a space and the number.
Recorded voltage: V 59
